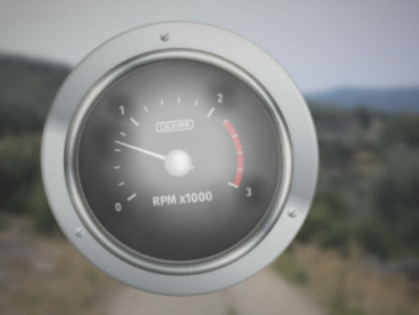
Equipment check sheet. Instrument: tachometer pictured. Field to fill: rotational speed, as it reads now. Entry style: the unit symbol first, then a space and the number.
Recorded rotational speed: rpm 700
